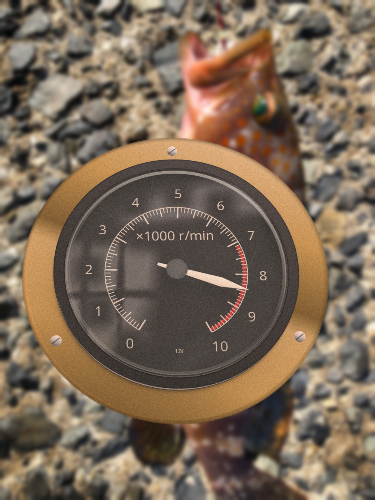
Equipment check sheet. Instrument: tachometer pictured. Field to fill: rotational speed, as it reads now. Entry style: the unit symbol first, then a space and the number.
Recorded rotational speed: rpm 8500
